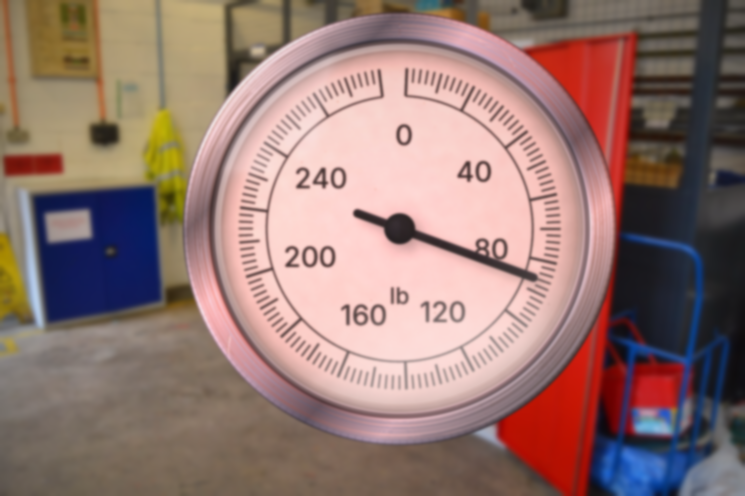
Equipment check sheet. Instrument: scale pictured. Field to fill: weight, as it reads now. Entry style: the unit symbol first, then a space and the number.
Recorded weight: lb 86
